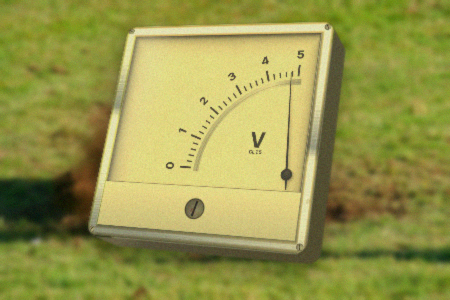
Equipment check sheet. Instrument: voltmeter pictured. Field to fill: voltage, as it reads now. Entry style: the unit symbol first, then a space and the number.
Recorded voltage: V 4.8
